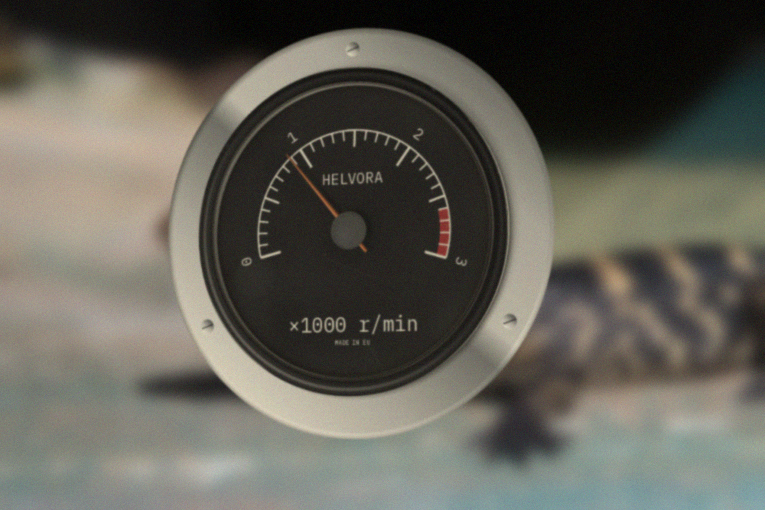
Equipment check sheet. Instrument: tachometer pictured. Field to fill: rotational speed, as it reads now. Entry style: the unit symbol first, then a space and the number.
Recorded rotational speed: rpm 900
